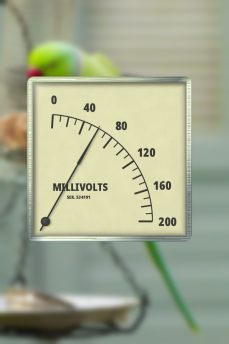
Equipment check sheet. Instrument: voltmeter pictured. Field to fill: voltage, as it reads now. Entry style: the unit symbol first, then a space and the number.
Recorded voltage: mV 60
